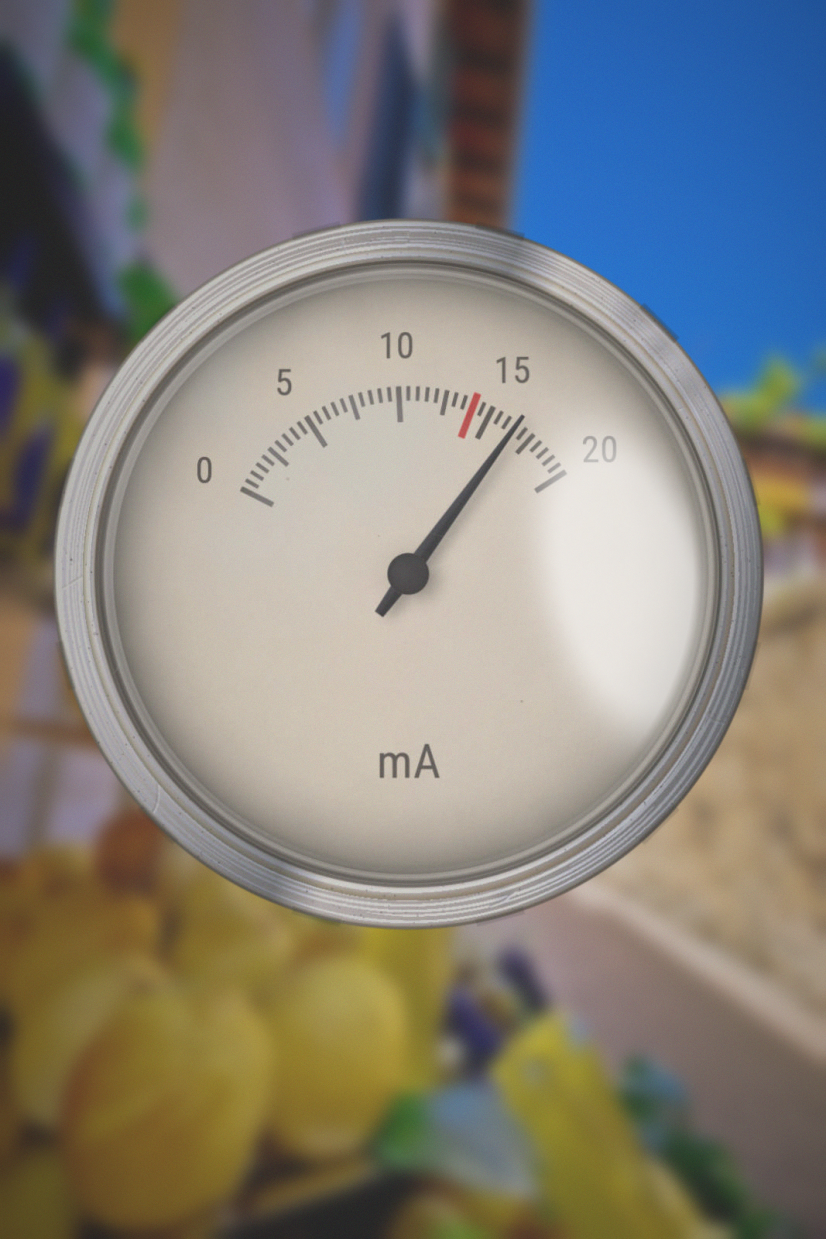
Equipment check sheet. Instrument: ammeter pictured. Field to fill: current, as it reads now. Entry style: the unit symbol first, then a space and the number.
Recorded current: mA 16.5
